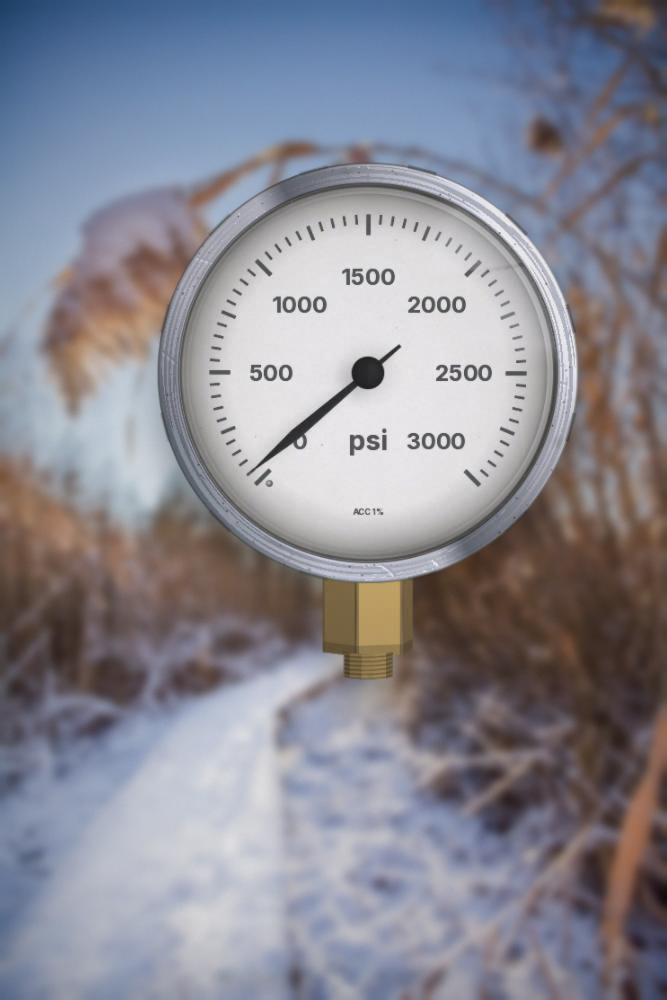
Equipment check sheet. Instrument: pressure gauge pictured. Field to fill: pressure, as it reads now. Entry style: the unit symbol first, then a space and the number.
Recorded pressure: psi 50
